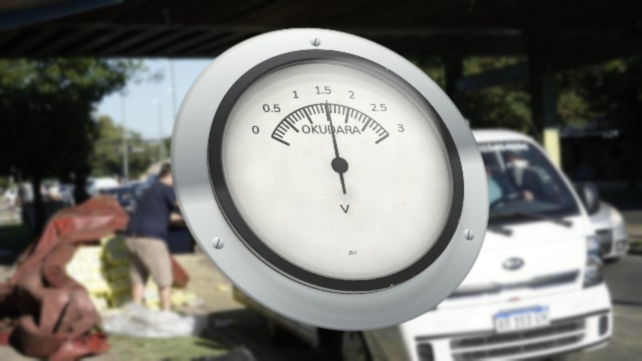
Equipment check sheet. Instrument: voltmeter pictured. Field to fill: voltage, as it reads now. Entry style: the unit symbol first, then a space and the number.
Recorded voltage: V 1.5
